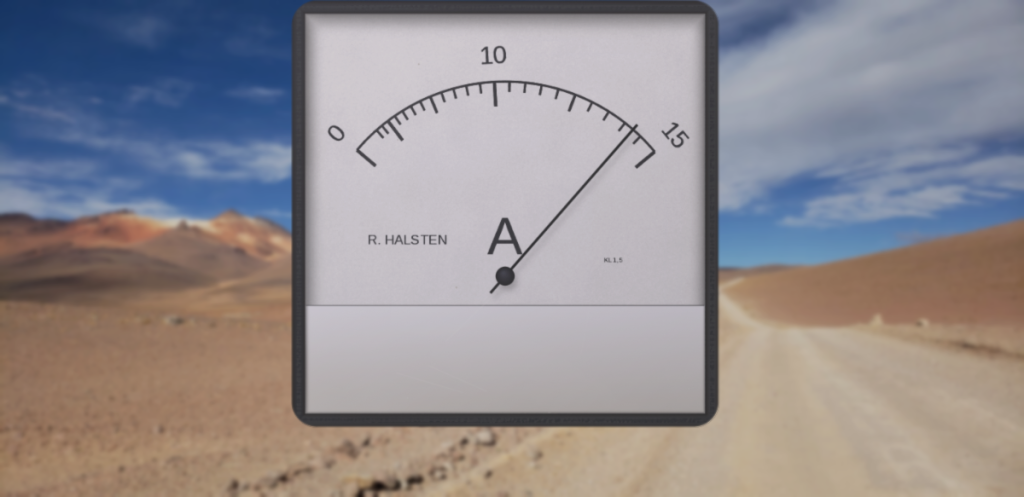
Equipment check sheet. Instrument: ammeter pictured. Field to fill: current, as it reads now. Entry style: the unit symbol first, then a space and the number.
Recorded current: A 14.25
